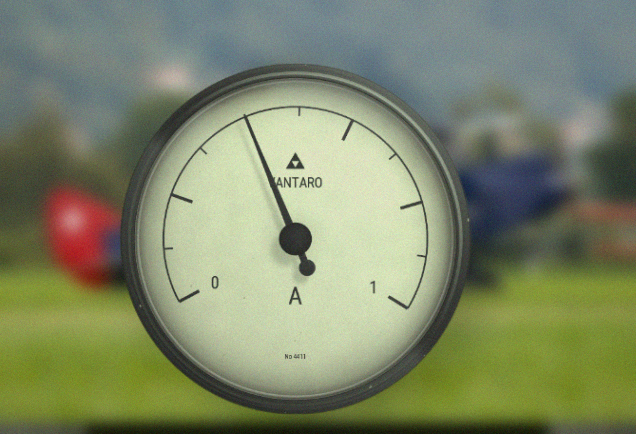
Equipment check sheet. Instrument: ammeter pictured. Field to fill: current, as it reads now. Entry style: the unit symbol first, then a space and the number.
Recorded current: A 0.4
